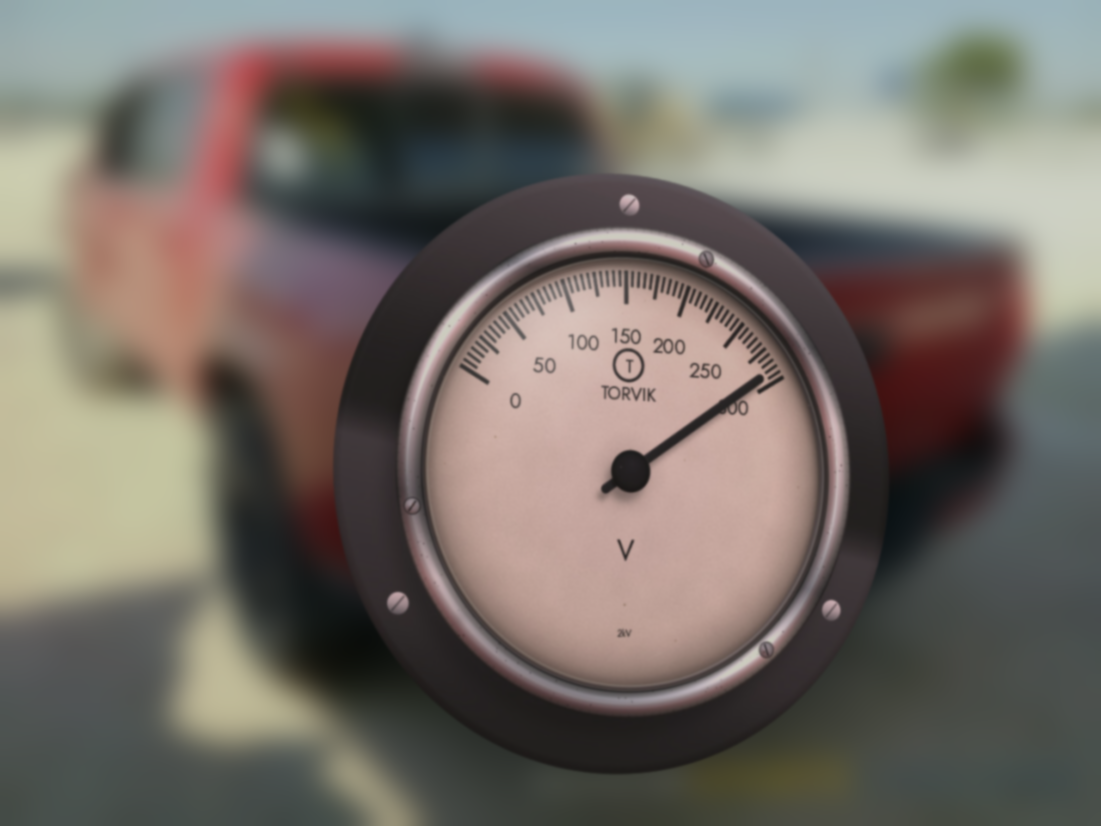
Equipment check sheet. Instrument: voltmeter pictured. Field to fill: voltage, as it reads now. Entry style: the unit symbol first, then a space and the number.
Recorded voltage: V 290
